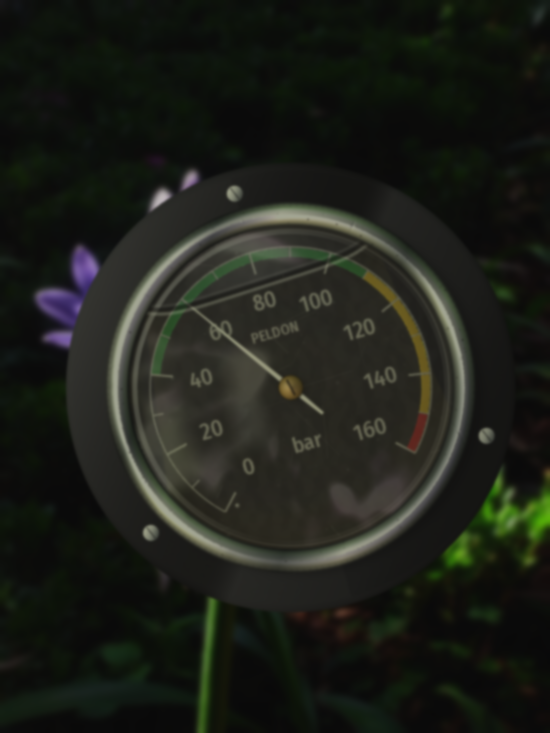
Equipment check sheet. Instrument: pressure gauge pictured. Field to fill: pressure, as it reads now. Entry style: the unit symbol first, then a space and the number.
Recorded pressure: bar 60
